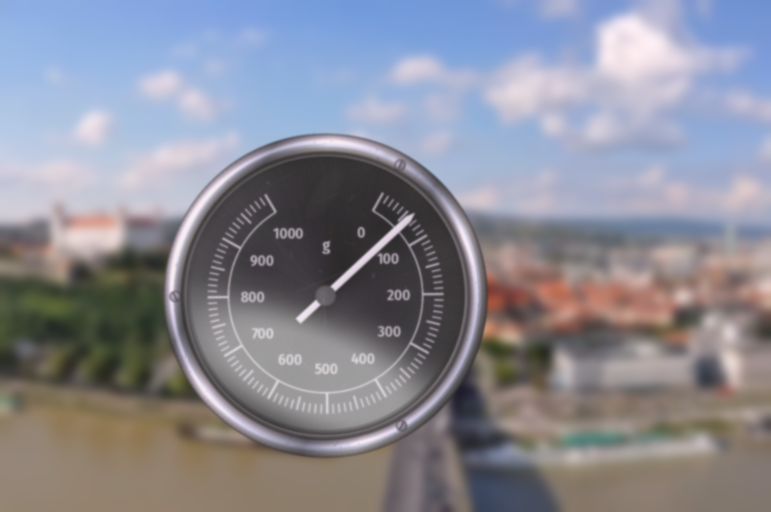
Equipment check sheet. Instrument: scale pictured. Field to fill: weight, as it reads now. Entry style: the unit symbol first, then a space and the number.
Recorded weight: g 60
